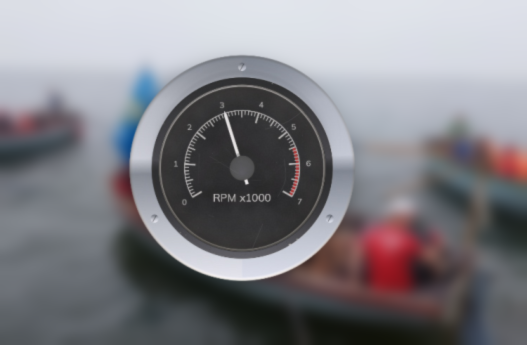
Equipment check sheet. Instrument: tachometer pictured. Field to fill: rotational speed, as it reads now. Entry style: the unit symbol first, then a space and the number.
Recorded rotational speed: rpm 3000
